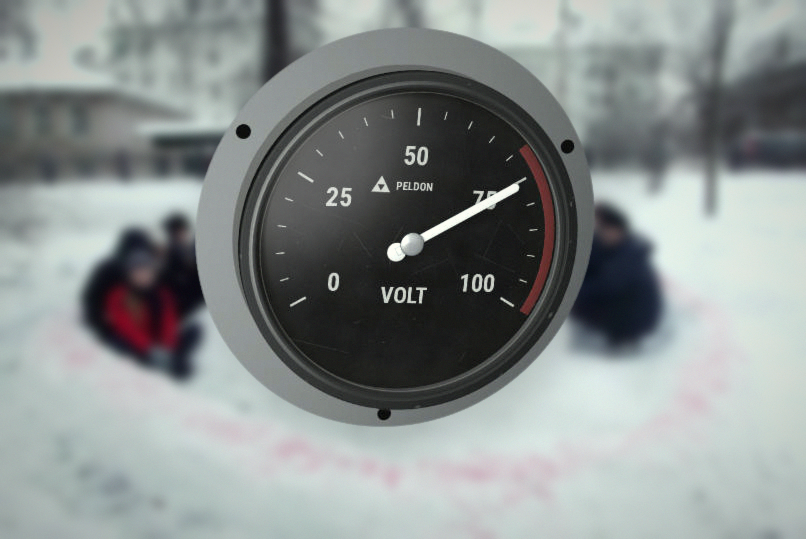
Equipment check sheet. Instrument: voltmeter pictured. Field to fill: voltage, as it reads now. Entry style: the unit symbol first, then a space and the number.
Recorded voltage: V 75
